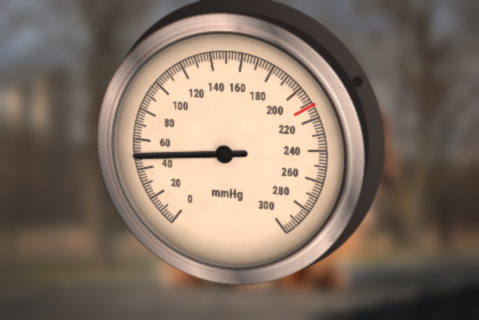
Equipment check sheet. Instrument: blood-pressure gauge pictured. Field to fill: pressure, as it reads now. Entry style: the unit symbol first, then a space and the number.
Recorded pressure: mmHg 50
